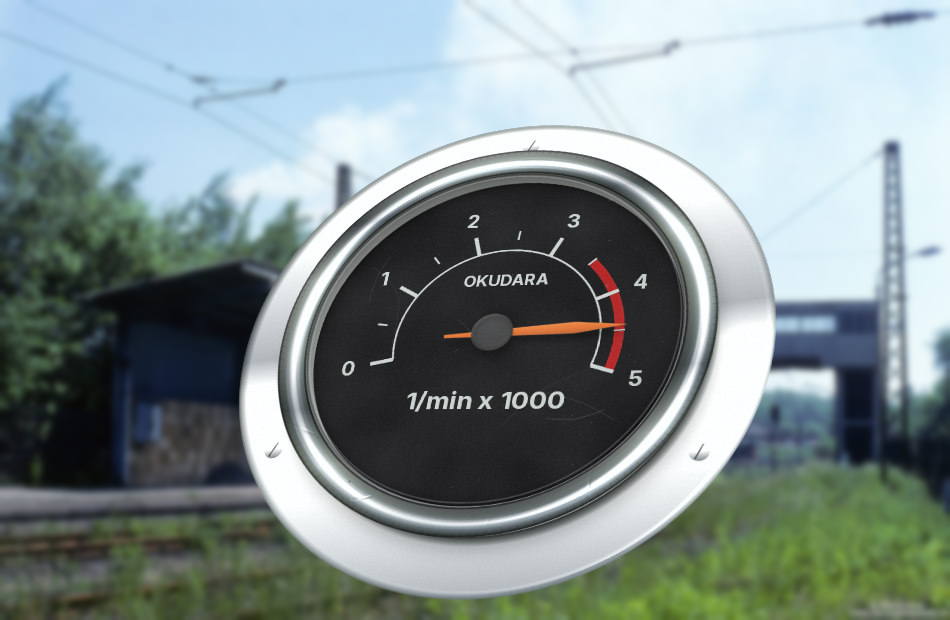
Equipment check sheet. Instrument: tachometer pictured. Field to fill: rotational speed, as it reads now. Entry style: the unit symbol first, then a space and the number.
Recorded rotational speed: rpm 4500
